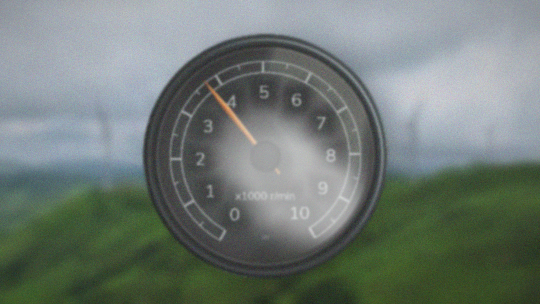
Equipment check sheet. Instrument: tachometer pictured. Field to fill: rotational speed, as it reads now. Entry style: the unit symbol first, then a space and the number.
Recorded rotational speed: rpm 3750
